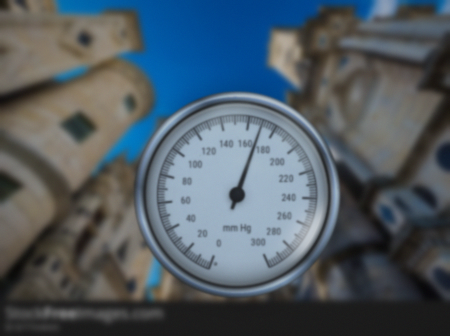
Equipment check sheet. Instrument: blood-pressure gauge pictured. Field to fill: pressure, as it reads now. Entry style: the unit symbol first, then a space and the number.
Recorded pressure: mmHg 170
